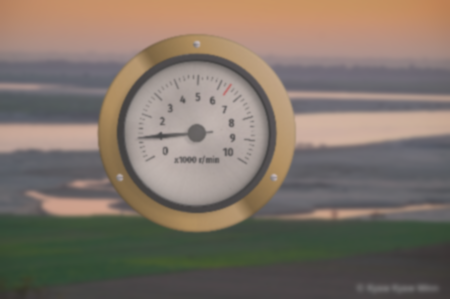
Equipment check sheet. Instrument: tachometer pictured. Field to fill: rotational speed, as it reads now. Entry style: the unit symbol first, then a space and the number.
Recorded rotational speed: rpm 1000
